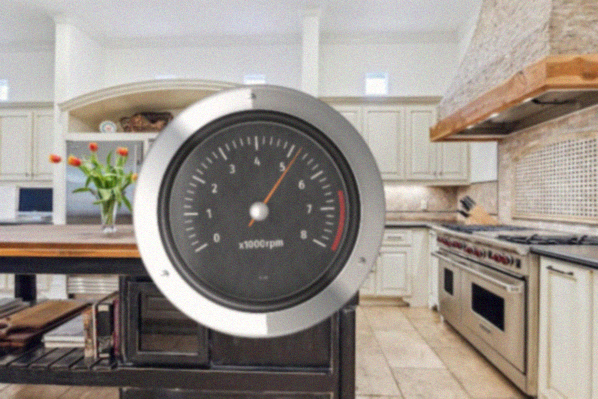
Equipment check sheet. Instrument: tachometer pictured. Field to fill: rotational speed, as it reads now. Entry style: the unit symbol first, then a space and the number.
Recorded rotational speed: rpm 5200
